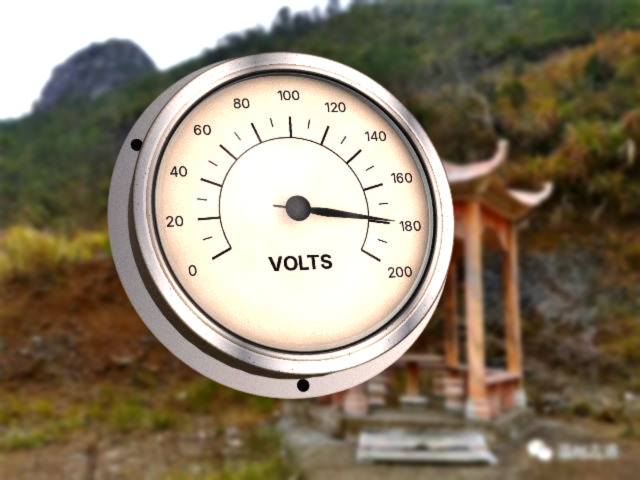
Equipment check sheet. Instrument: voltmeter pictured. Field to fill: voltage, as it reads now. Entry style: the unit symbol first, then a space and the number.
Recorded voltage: V 180
